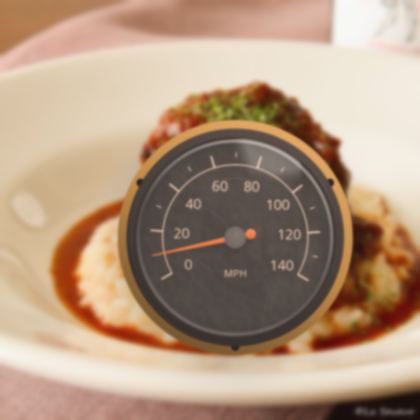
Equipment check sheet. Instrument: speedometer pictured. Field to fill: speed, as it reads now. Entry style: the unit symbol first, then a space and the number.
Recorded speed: mph 10
